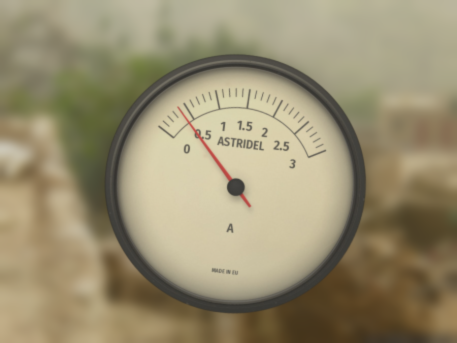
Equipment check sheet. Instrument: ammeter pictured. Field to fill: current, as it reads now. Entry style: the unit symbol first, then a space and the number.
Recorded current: A 0.4
